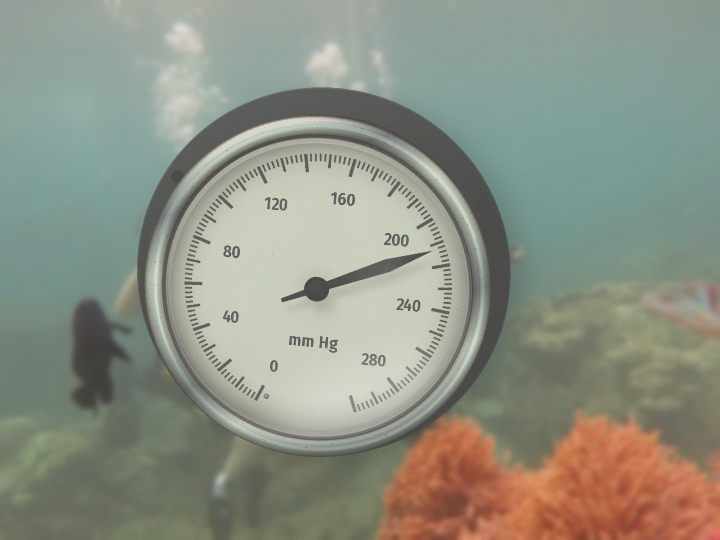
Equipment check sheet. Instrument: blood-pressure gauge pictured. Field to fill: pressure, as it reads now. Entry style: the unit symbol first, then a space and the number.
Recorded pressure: mmHg 212
